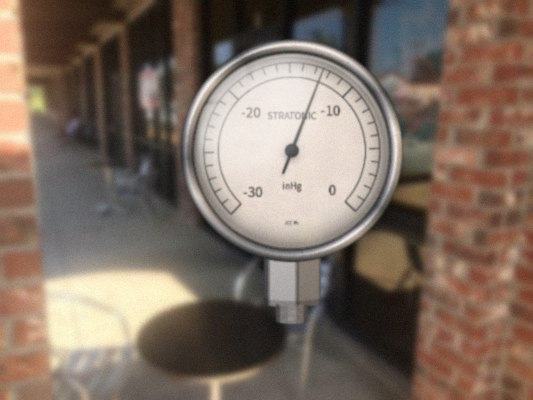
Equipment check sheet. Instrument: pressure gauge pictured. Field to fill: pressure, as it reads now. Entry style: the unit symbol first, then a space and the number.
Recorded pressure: inHg -12.5
